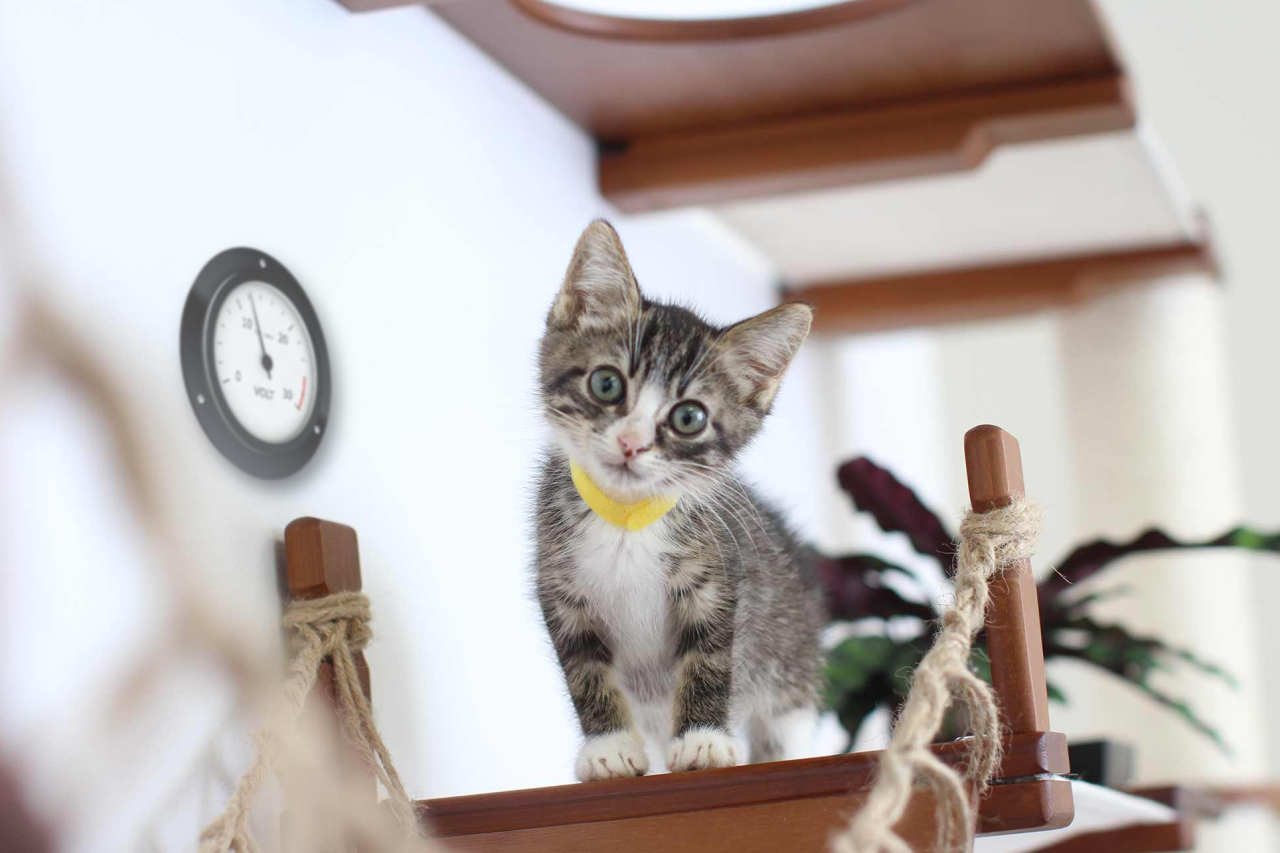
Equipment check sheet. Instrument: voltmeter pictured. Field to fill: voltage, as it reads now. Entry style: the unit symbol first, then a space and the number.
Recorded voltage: V 12
